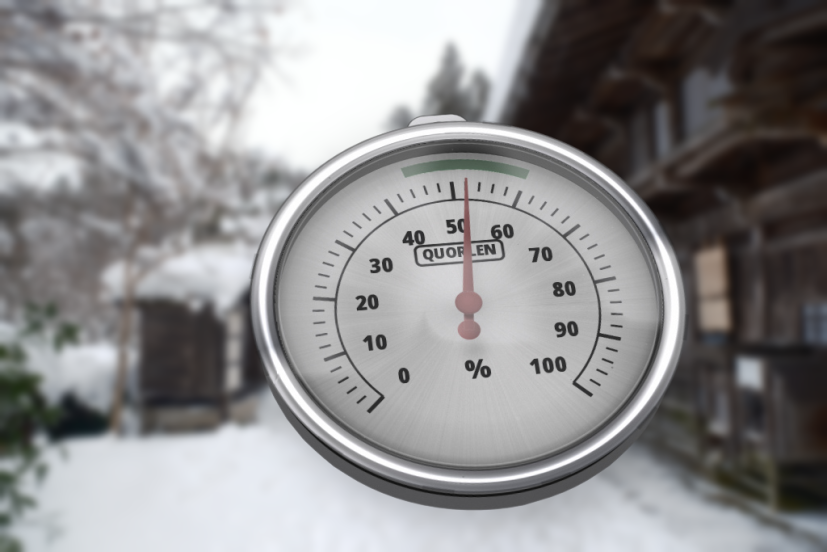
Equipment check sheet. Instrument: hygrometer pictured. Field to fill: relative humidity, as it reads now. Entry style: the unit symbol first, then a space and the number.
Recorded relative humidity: % 52
